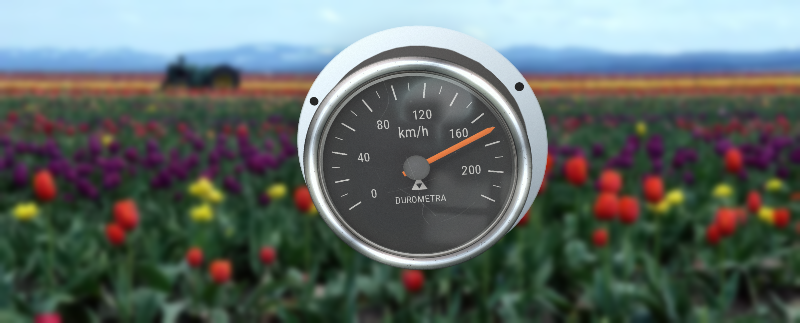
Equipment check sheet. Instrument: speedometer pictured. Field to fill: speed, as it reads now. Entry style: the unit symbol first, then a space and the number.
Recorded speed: km/h 170
